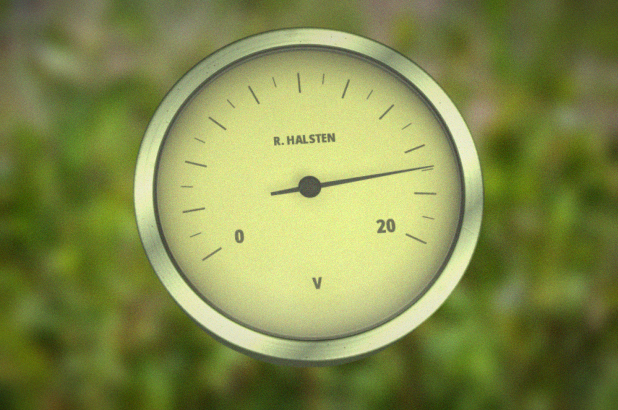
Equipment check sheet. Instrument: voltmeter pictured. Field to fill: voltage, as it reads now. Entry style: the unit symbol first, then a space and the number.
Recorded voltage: V 17
